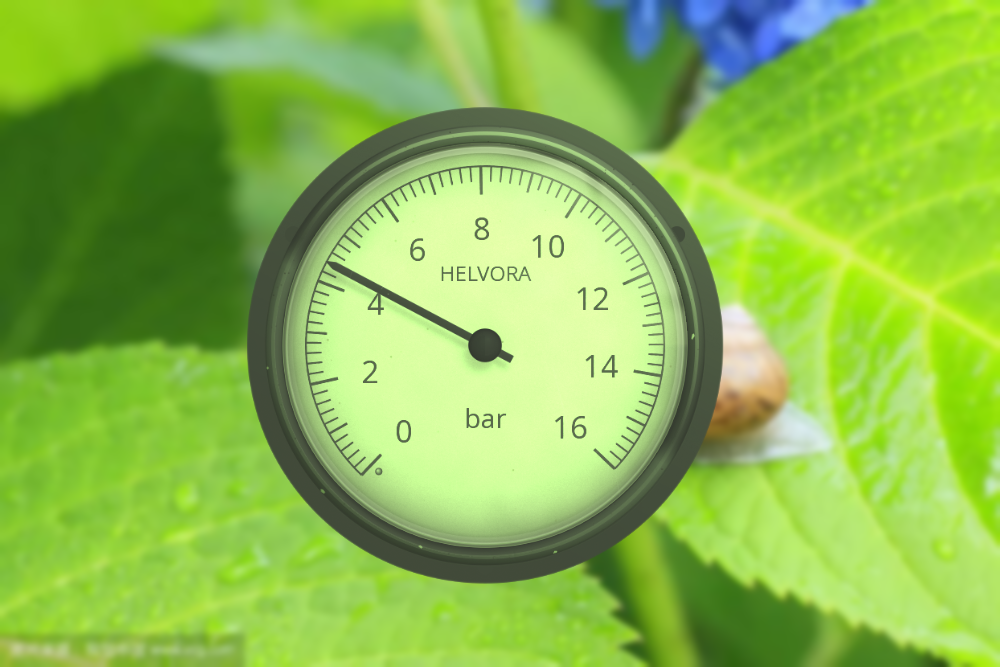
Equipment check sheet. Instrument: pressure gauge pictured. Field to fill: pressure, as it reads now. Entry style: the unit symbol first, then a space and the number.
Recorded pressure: bar 4.4
